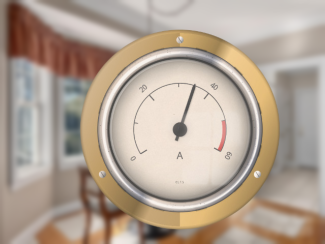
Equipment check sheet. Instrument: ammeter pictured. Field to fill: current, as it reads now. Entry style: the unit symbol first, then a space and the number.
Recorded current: A 35
